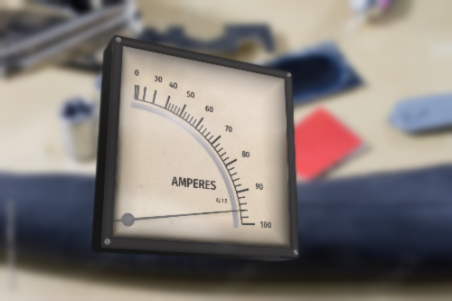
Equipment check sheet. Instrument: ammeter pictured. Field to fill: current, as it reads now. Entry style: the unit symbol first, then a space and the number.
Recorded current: A 96
